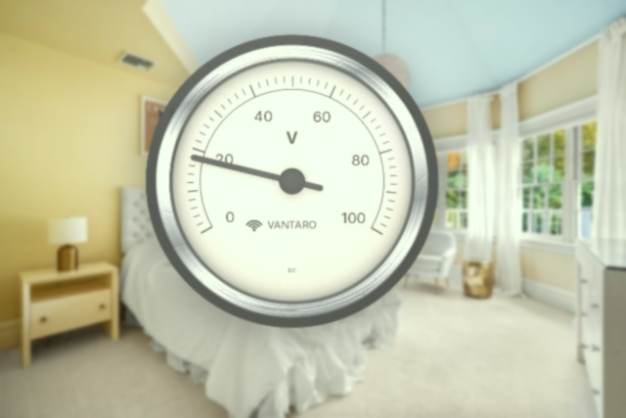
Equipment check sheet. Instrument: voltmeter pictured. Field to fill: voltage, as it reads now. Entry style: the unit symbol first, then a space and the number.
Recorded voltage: V 18
